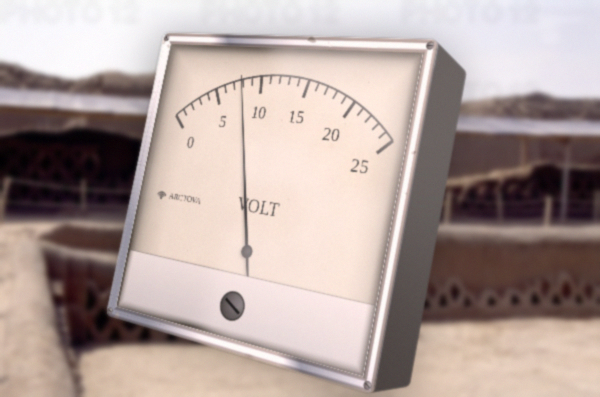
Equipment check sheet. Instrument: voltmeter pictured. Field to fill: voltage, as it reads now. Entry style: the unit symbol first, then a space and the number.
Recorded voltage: V 8
